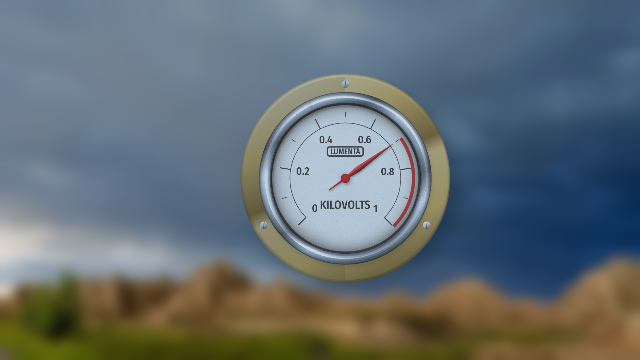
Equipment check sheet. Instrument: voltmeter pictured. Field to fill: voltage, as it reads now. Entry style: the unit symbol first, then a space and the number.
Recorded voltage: kV 0.7
